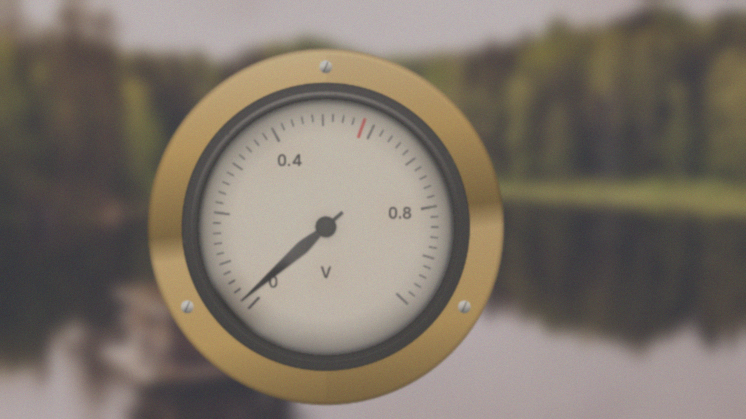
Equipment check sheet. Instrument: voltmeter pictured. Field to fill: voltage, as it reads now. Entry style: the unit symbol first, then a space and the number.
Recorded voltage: V 0.02
